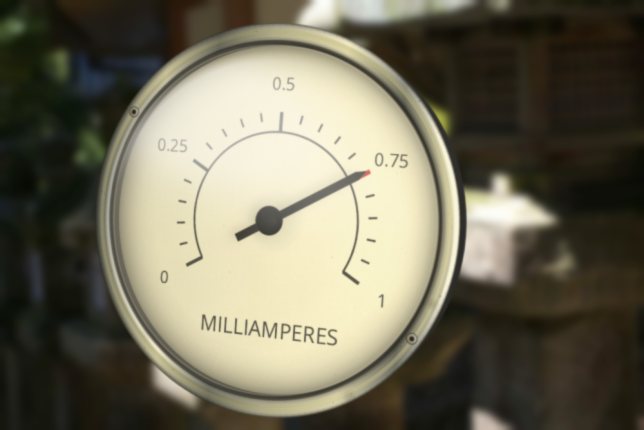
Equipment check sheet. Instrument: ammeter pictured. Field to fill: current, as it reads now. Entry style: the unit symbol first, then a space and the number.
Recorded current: mA 0.75
